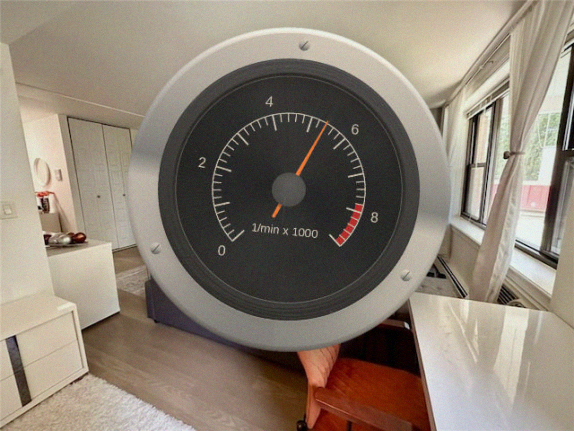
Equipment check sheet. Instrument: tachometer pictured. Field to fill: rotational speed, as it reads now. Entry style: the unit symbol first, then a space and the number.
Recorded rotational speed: rpm 5400
